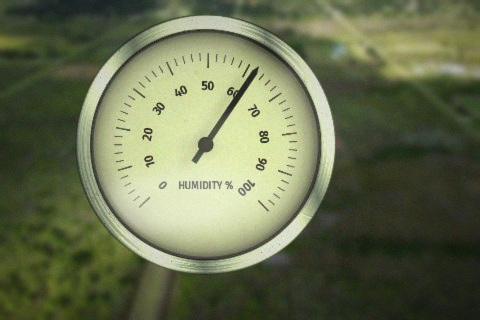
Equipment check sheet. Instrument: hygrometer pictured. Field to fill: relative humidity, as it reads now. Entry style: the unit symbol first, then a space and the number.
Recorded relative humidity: % 62
